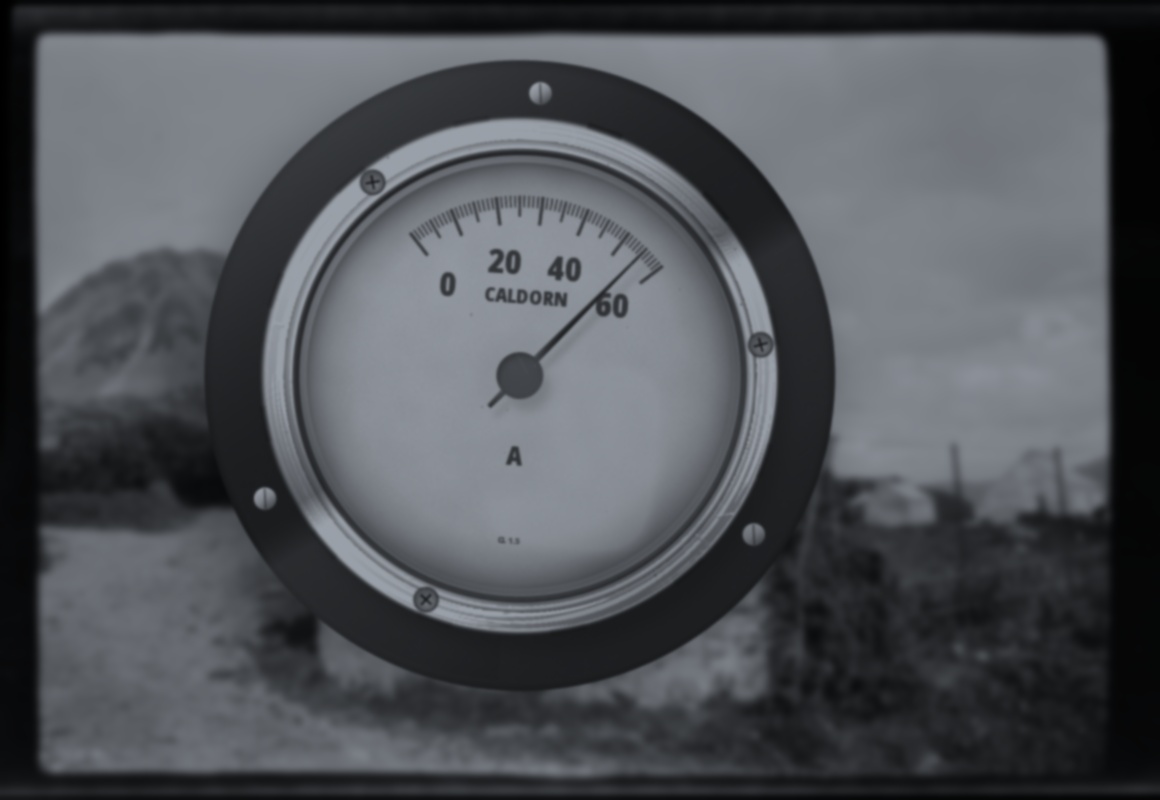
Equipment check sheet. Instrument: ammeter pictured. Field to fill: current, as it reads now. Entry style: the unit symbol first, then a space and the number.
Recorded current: A 55
